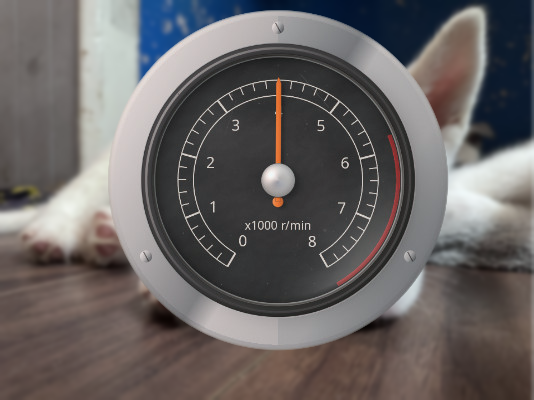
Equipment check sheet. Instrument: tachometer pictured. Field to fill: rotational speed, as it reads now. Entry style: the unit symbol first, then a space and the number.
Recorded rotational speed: rpm 4000
